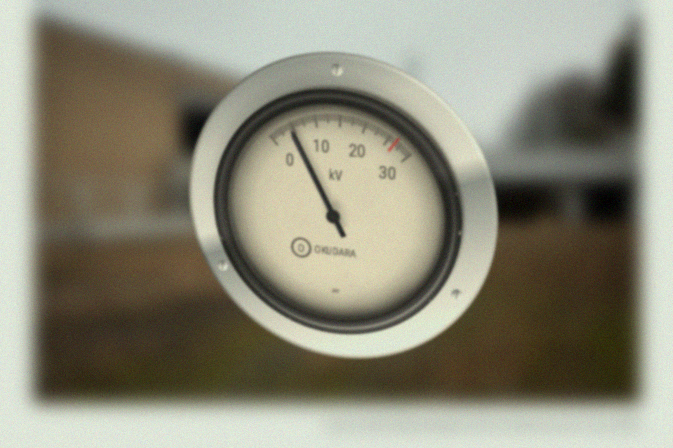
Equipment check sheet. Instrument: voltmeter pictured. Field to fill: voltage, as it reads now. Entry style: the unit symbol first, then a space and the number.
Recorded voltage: kV 5
